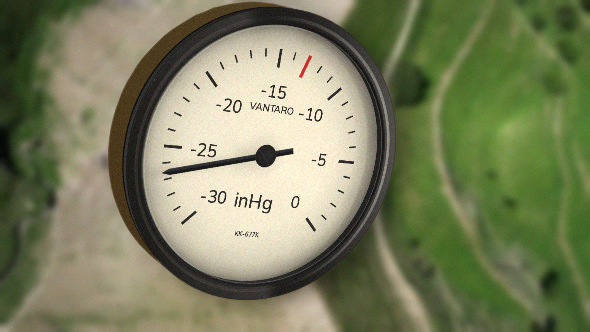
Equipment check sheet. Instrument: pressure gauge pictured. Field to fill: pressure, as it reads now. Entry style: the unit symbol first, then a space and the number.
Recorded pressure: inHg -26.5
